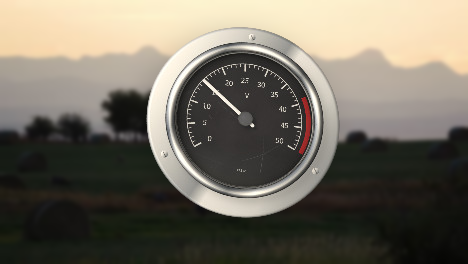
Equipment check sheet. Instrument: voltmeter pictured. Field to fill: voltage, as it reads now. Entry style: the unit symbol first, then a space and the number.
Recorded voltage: V 15
